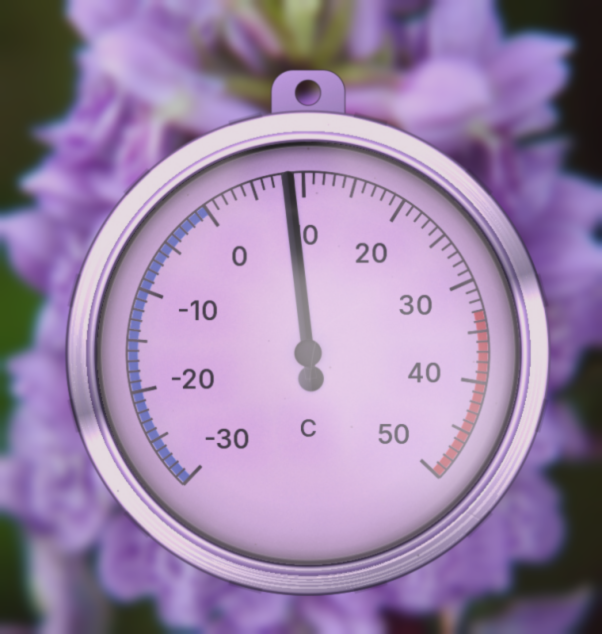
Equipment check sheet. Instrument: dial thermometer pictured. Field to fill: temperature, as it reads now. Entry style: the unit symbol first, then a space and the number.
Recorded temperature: °C 8.5
